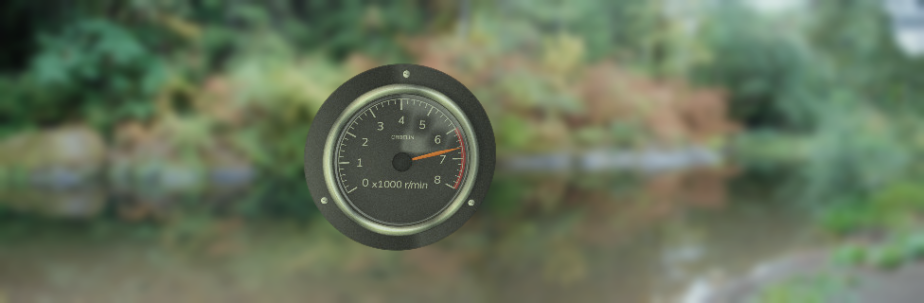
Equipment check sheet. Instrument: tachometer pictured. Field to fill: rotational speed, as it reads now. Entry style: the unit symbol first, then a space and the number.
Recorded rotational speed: rpm 6600
